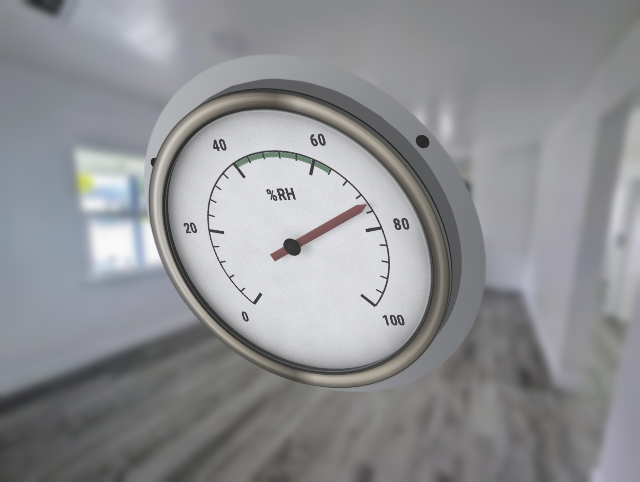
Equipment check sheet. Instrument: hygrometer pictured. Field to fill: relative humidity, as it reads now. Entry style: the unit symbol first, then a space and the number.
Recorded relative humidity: % 74
